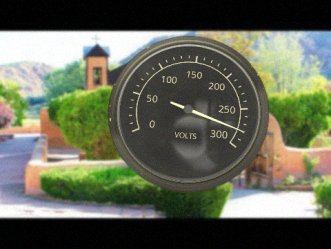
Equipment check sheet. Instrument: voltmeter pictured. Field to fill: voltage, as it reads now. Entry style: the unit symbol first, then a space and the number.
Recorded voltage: V 280
